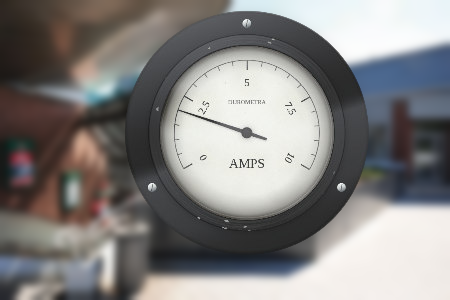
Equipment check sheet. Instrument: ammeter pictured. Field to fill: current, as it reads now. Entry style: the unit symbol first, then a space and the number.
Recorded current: A 2
